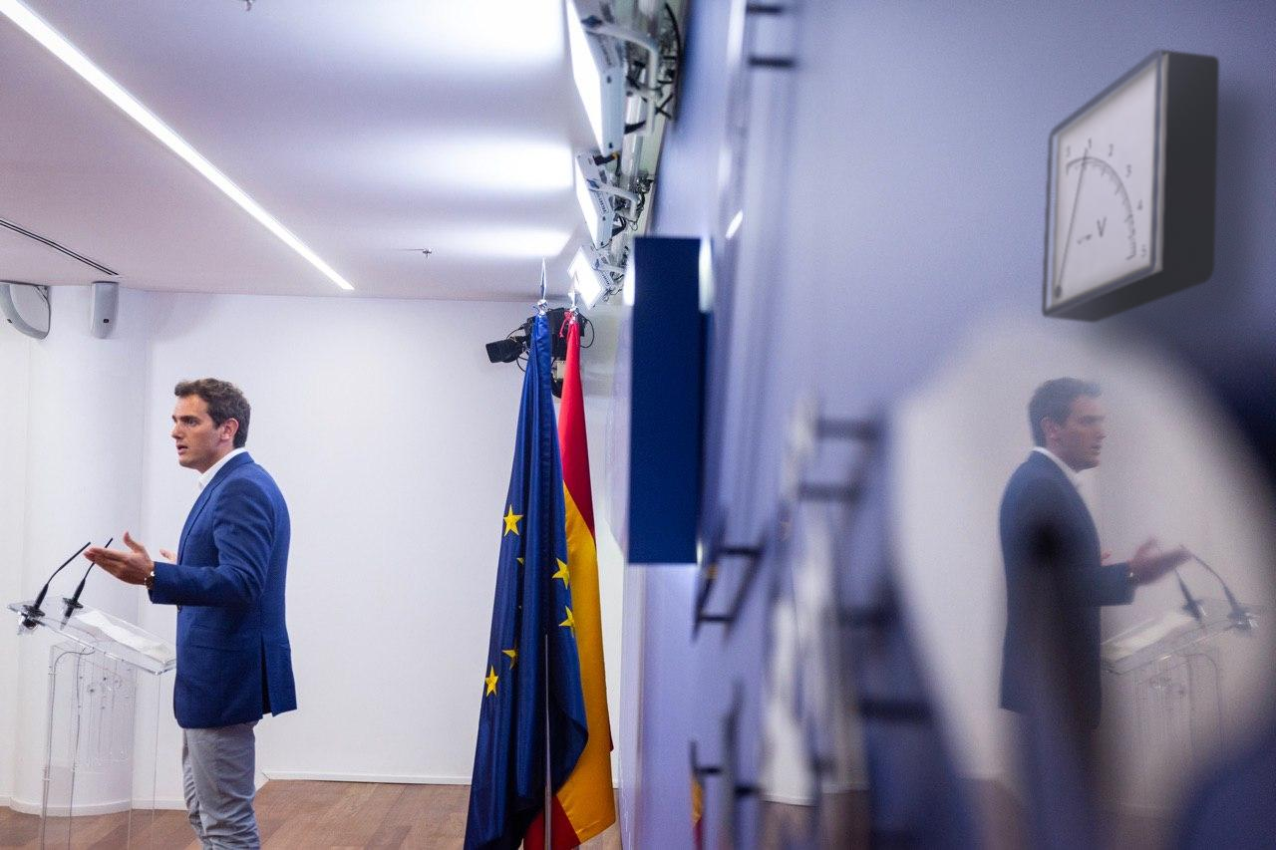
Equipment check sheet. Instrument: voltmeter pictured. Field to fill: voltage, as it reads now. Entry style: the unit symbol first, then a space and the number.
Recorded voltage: V 1
